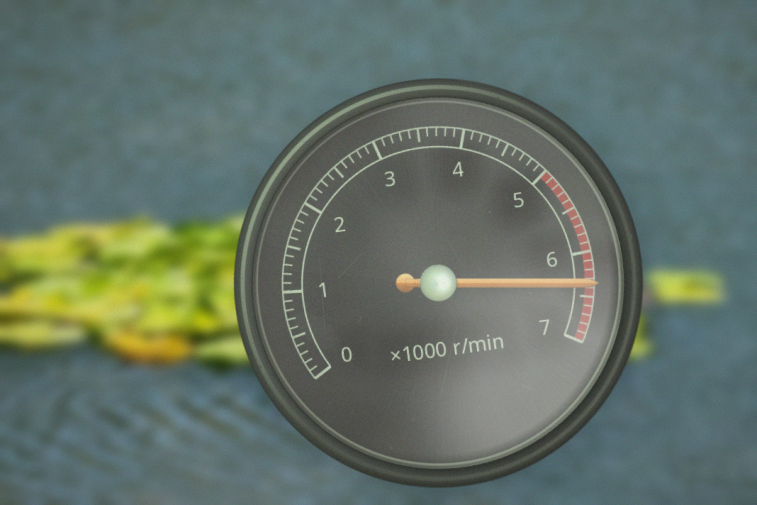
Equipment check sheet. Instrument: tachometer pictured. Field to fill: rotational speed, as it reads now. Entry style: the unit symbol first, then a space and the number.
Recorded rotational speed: rpm 6350
